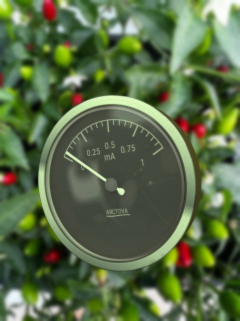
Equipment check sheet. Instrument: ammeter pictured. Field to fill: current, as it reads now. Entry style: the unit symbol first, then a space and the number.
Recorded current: mA 0.05
